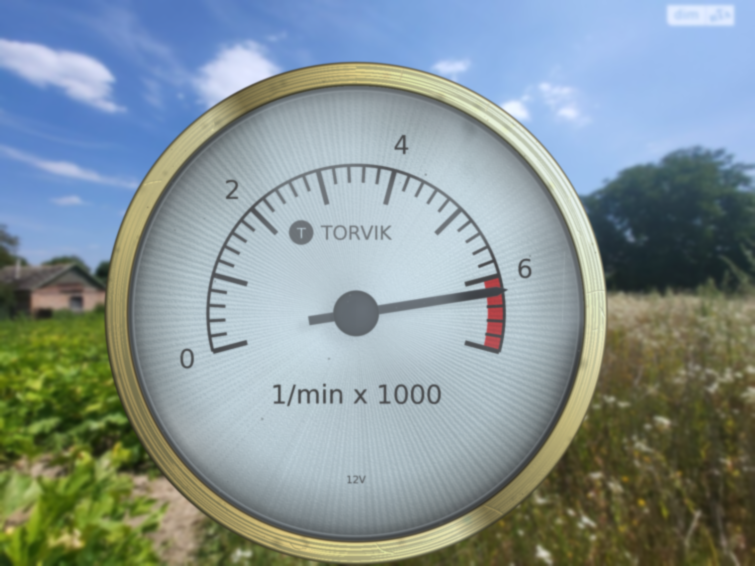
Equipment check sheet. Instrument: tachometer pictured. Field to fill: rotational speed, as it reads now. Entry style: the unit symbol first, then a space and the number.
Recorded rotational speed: rpm 6200
